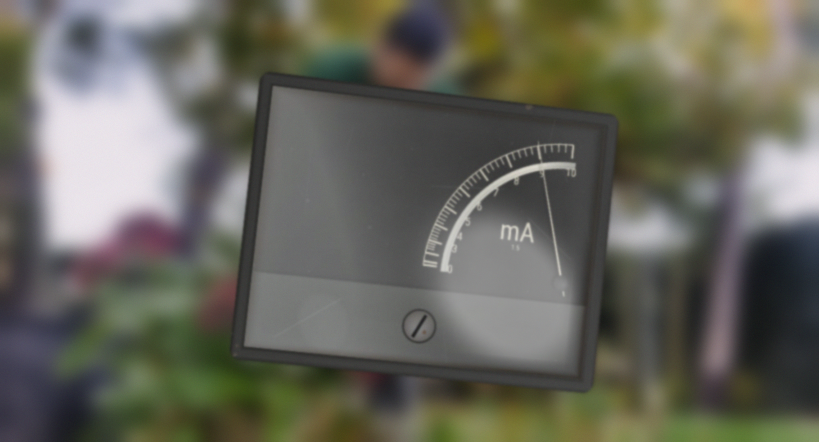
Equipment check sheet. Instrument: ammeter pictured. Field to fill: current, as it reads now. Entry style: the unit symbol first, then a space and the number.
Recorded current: mA 9
